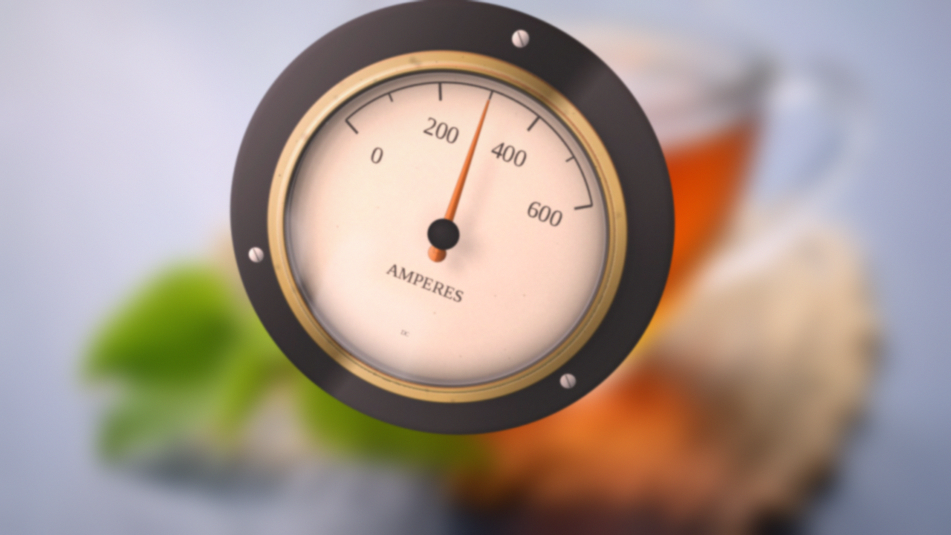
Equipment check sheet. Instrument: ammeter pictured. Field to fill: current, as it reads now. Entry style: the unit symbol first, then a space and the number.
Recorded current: A 300
